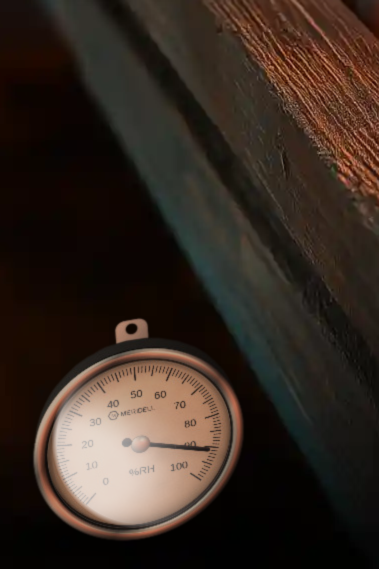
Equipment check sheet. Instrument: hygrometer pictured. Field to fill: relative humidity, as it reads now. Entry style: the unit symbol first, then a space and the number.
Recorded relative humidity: % 90
